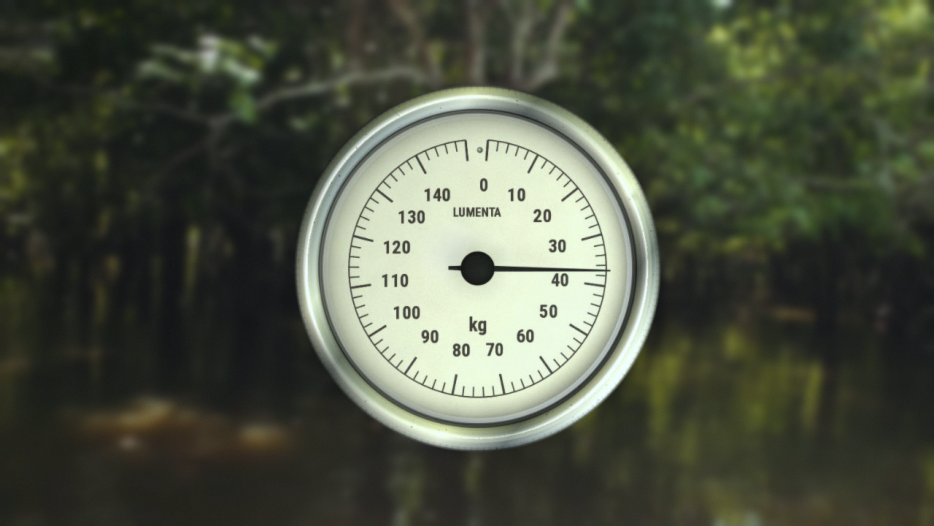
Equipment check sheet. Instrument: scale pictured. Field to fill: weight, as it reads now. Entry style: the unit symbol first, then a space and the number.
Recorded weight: kg 37
